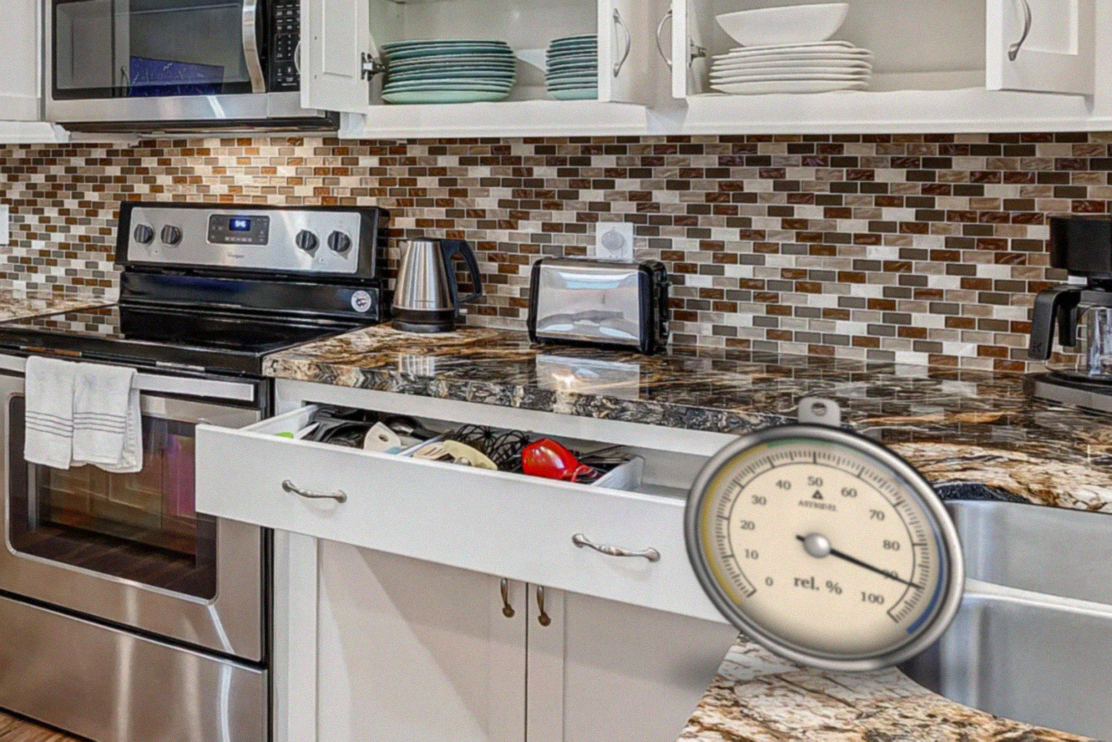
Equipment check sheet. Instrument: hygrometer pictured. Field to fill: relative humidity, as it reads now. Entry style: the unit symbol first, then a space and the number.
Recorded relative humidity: % 90
